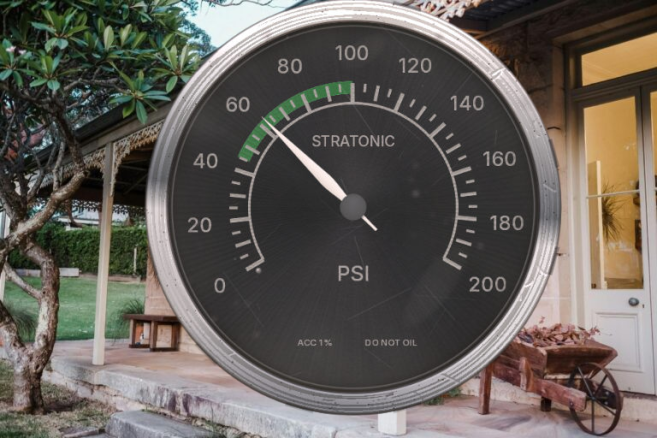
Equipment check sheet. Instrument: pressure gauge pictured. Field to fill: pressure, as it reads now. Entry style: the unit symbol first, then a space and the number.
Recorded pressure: psi 62.5
